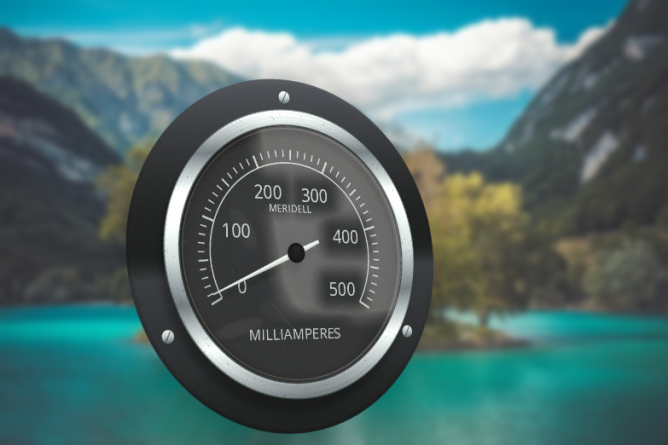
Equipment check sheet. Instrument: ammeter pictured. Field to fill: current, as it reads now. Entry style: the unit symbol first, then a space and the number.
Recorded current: mA 10
